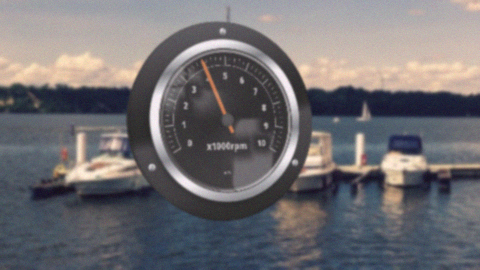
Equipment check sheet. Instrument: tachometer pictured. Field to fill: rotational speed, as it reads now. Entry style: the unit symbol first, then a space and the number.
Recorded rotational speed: rpm 4000
